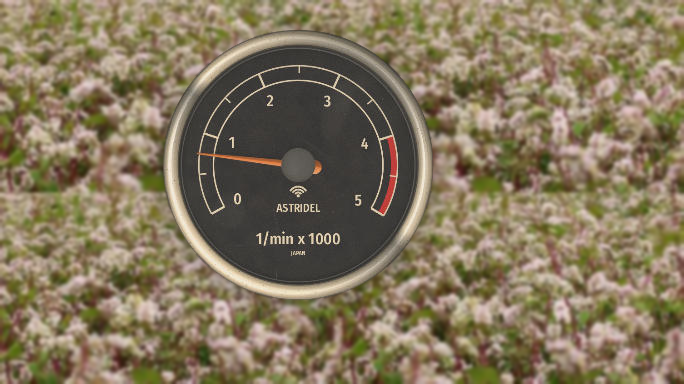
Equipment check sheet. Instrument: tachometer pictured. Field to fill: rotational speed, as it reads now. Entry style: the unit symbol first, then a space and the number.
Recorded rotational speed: rpm 750
